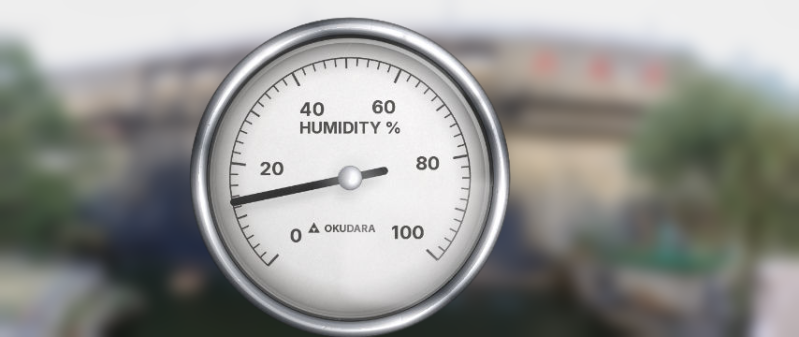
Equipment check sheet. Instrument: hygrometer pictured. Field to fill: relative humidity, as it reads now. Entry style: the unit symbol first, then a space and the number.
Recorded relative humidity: % 13
